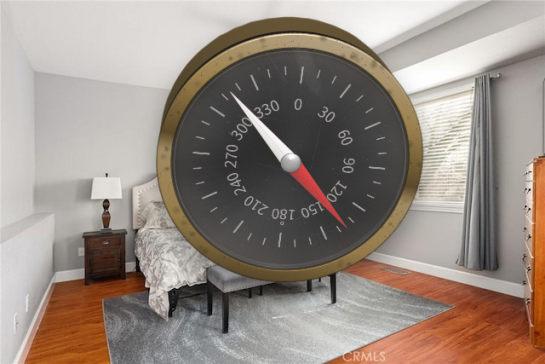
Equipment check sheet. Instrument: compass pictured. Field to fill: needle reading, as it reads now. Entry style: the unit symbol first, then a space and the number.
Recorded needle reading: ° 135
